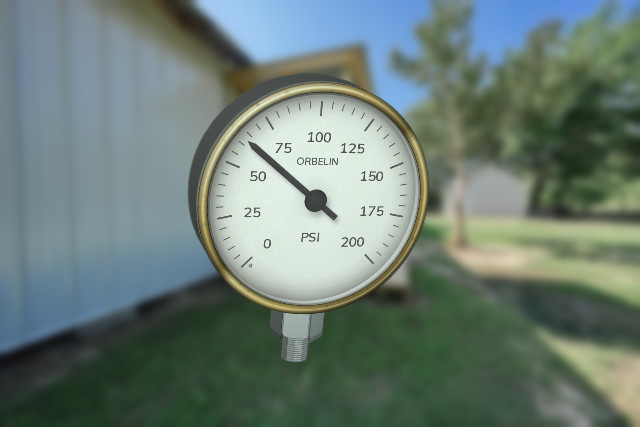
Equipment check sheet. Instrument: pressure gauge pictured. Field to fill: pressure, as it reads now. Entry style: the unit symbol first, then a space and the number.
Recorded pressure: psi 62.5
